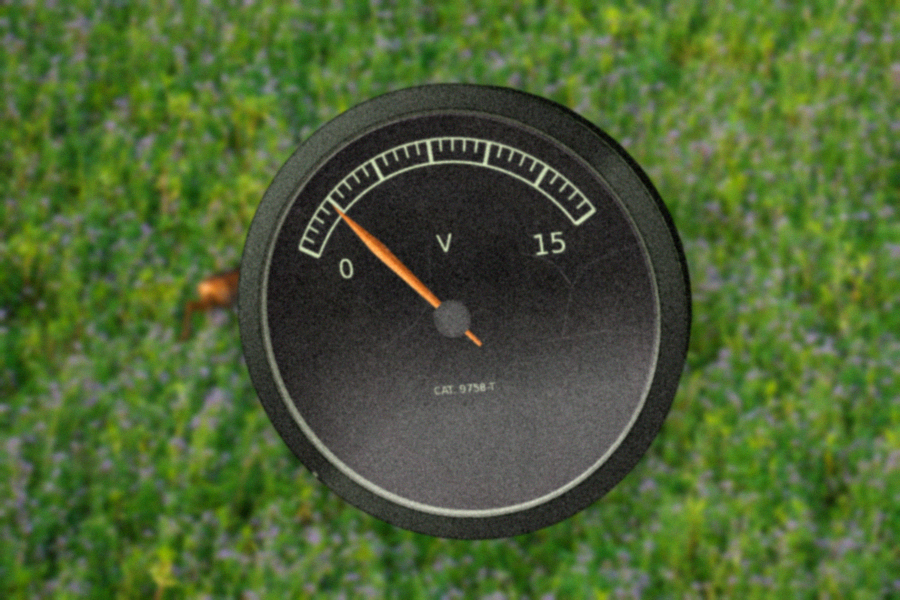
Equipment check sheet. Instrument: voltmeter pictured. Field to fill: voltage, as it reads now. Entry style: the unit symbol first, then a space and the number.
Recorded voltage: V 2.5
